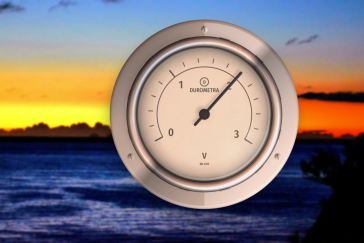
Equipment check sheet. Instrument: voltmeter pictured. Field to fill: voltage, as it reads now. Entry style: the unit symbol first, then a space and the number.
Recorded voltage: V 2
